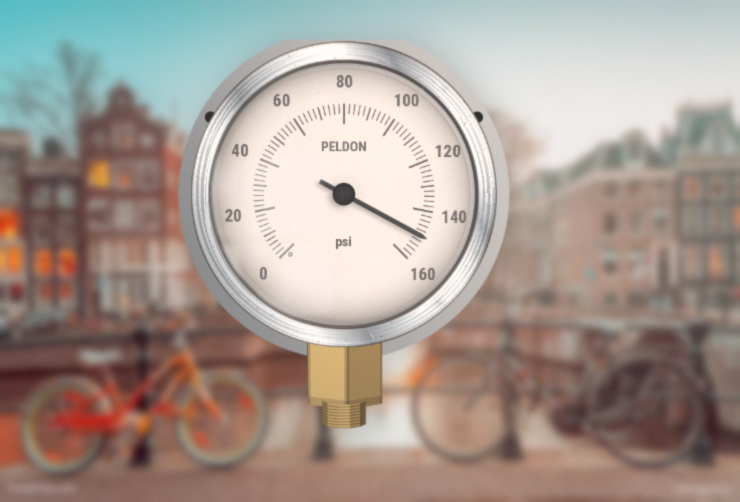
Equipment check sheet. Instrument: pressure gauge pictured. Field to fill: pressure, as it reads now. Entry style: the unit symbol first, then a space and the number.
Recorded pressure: psi 150
